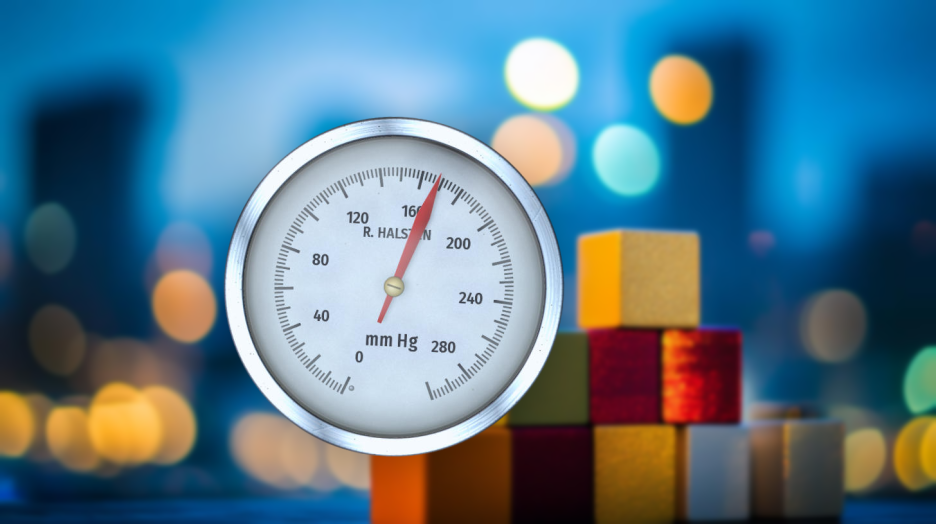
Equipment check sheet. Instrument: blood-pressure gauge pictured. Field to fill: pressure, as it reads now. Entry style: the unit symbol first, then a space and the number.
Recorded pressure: mmHg 168
